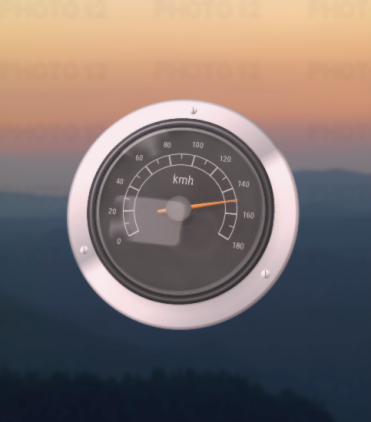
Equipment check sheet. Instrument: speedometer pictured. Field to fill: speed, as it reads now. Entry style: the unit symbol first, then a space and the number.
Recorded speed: km/h 150
